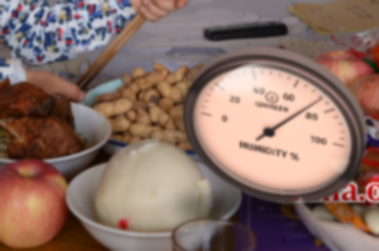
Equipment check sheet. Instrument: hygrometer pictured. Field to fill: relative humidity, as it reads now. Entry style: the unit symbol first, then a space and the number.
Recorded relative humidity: % 72
